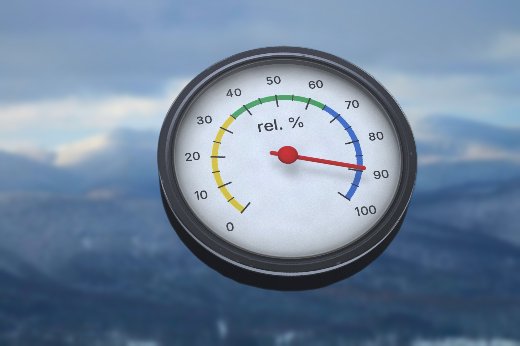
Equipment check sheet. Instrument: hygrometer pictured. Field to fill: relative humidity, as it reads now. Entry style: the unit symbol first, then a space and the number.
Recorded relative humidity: % 90
